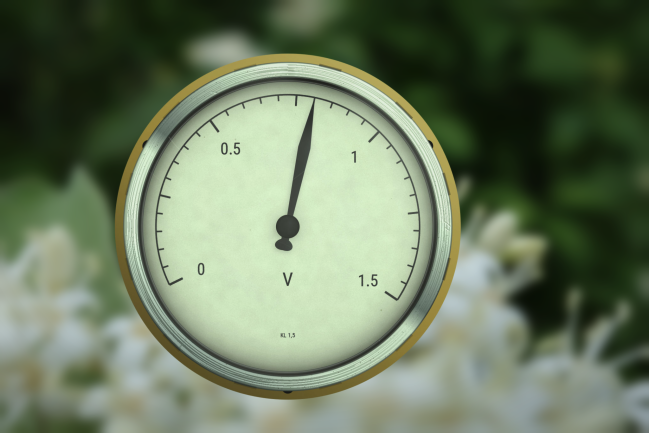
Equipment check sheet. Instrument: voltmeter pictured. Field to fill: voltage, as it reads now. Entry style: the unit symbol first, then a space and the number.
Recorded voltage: V 0.8
